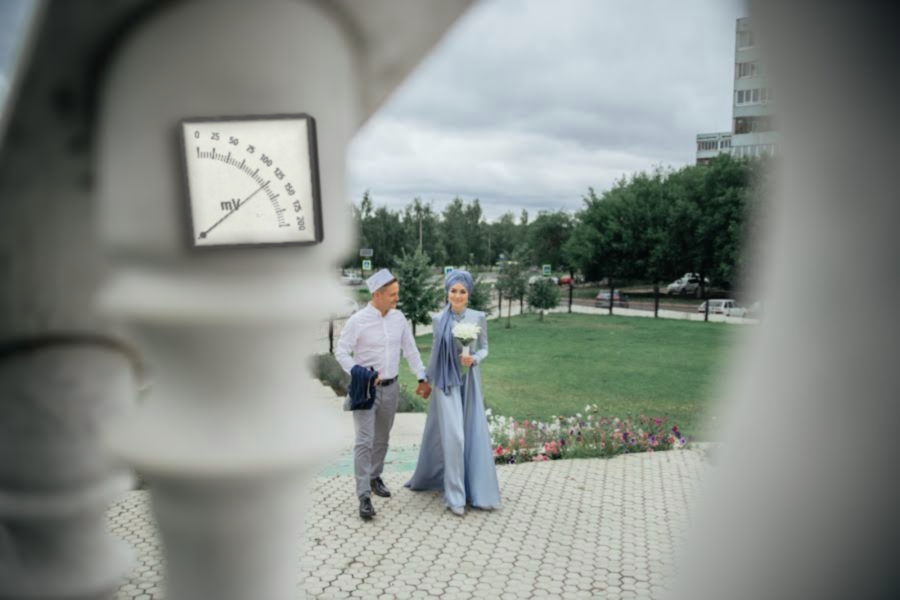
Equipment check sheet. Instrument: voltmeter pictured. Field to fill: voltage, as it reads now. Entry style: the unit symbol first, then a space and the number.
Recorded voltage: mV 125
